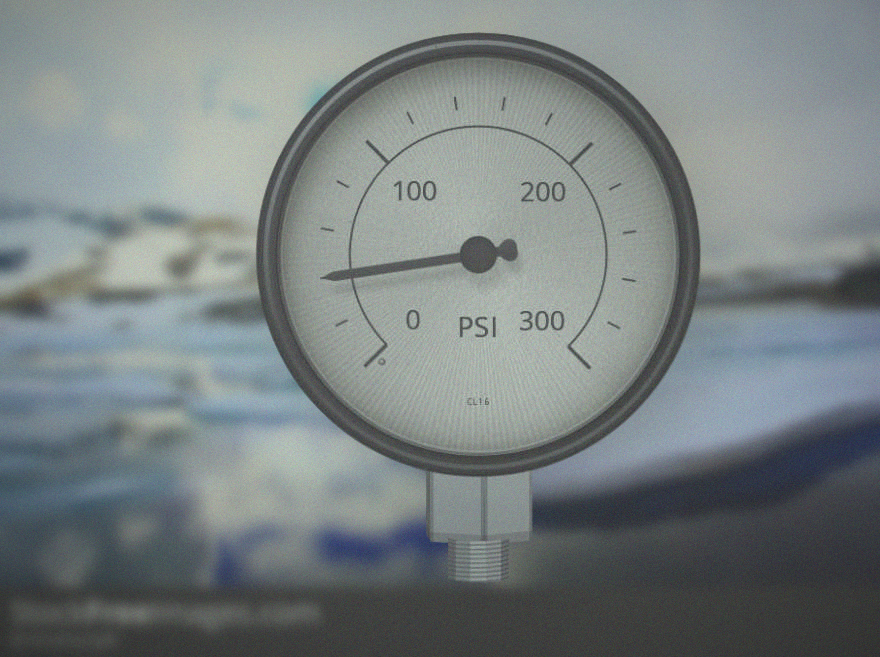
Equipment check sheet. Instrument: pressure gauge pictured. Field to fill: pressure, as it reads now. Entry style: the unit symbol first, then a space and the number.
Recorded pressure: psi 40
